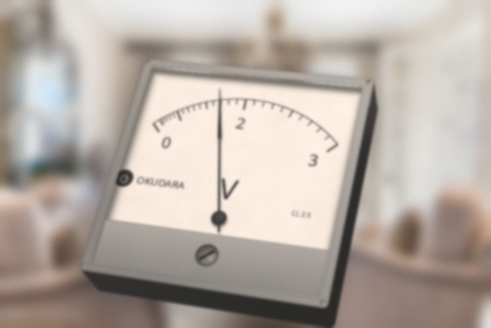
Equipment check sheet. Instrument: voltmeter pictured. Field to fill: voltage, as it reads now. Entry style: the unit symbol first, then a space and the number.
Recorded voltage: V 1.7
